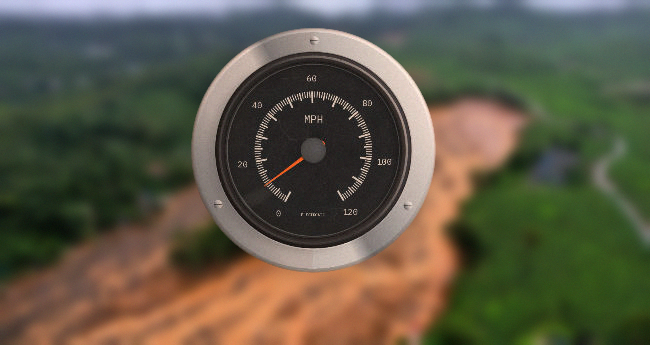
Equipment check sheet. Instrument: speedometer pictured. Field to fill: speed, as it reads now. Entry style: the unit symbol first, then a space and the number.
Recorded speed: mph 10
